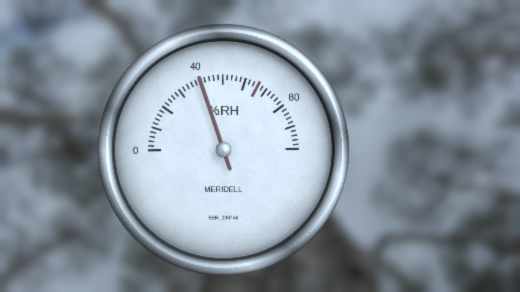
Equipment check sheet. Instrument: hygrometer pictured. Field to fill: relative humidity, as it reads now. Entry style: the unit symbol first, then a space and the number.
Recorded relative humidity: % 40
